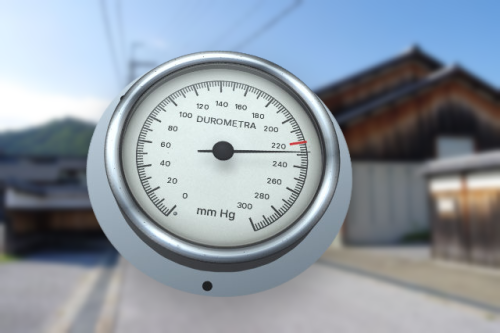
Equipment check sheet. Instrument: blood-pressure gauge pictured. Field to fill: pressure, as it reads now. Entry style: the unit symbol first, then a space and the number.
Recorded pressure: mmHg 230
